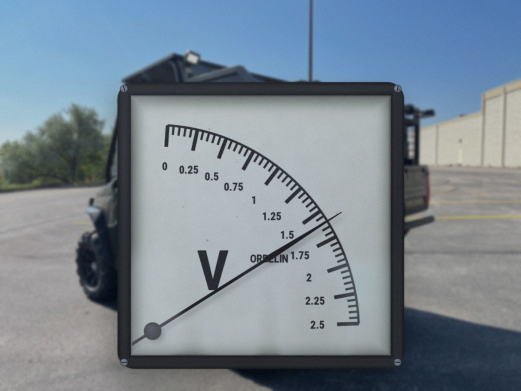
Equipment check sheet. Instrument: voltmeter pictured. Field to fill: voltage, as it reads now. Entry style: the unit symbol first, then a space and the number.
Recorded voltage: V 1.6
